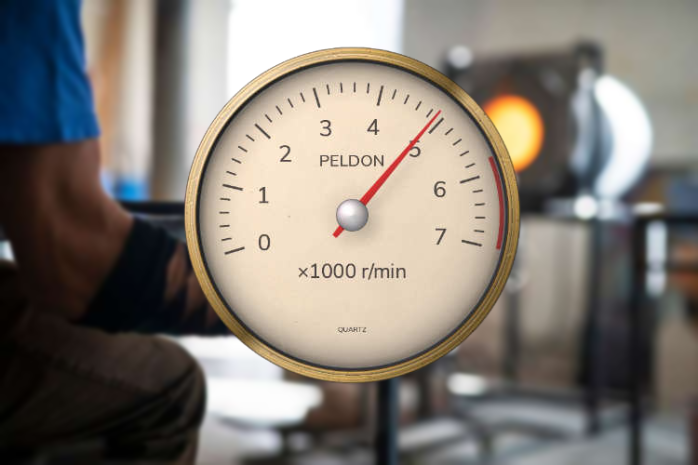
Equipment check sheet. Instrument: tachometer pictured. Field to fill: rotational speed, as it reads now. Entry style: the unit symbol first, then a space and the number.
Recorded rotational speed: rpm 4900
